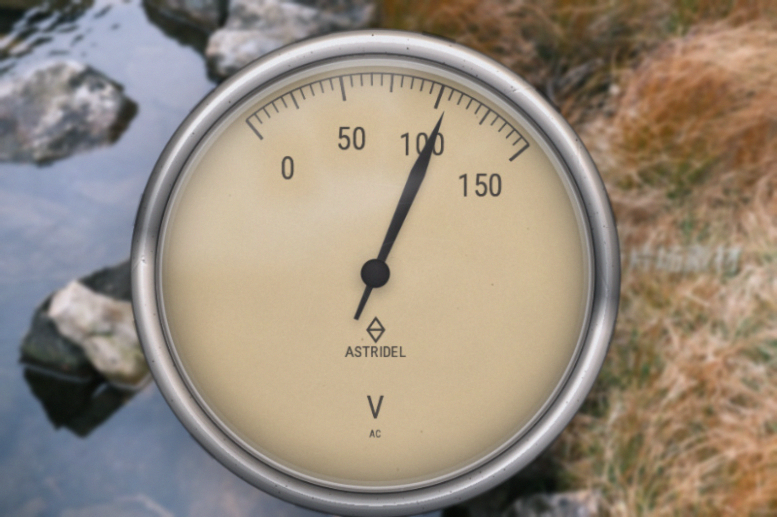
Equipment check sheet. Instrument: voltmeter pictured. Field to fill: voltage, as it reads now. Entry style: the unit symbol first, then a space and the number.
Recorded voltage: V 105
